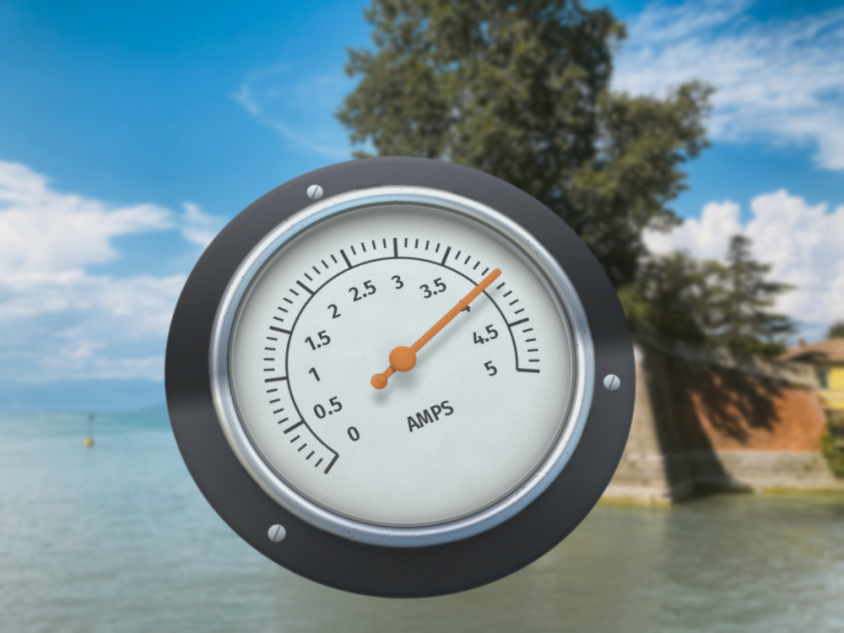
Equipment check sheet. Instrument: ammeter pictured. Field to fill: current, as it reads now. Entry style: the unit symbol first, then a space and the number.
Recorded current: A 4
